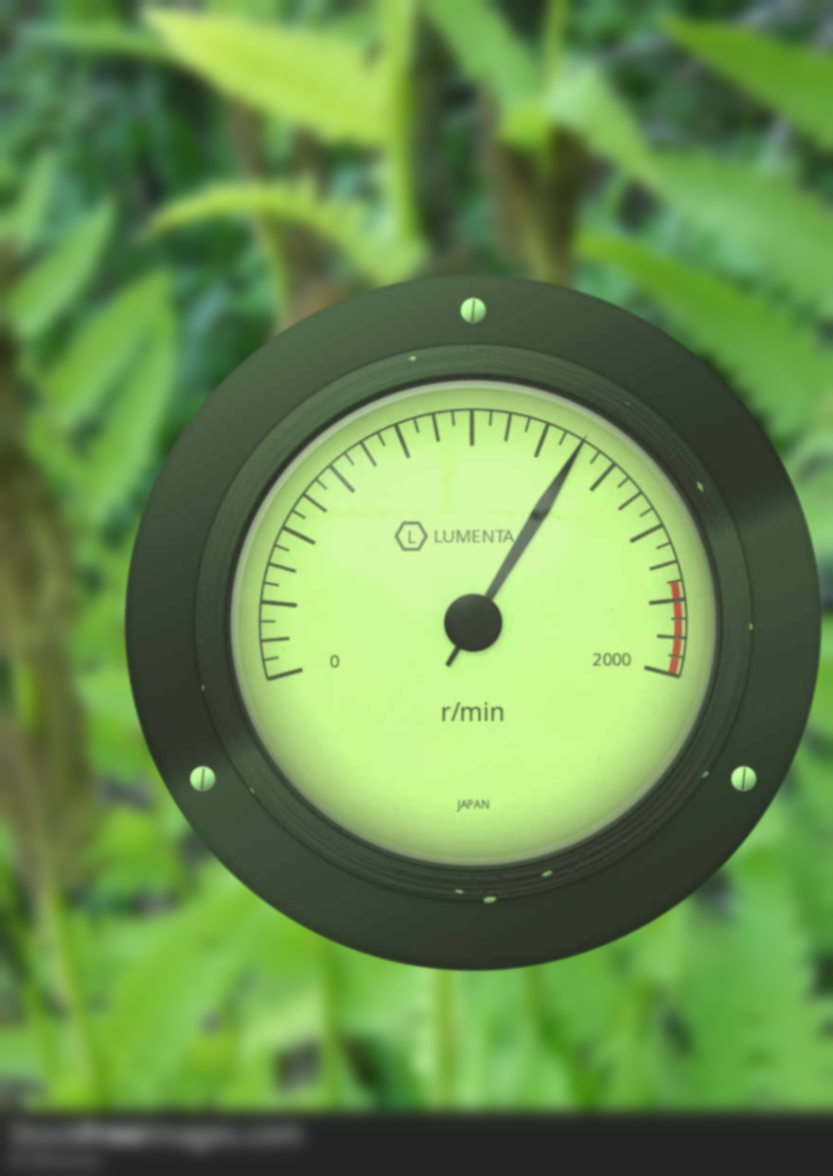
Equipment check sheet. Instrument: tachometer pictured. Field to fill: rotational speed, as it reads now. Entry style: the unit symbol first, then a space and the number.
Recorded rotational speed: rpm 1300
